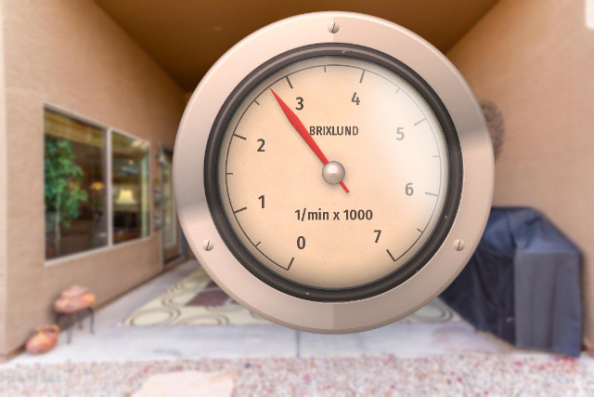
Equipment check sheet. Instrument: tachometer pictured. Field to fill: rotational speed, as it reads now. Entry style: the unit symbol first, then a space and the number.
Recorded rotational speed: rpm 2750
